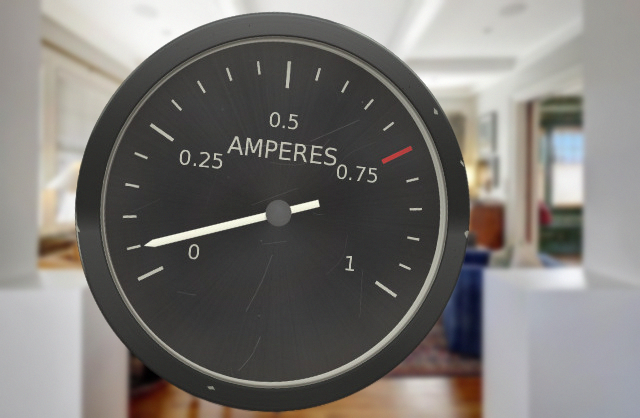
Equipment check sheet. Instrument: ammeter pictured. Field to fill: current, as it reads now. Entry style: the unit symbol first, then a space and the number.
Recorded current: A 0.05
